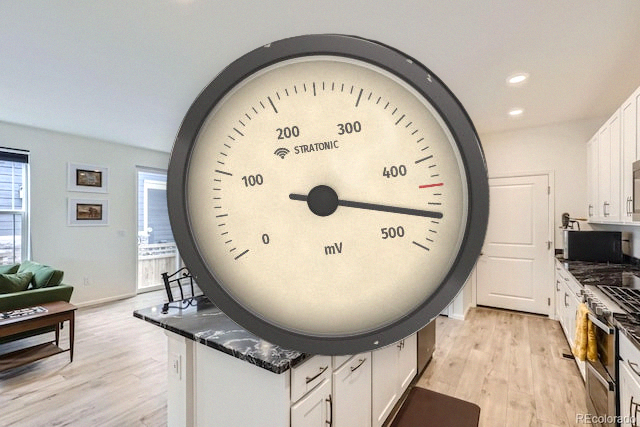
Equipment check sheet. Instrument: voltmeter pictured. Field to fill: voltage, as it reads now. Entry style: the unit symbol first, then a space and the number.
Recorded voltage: mV 460
